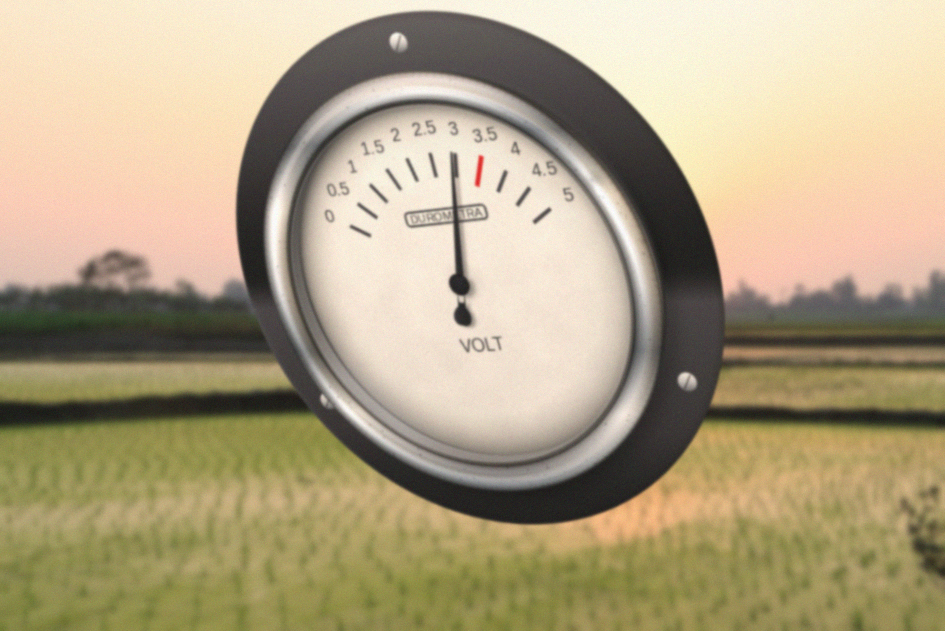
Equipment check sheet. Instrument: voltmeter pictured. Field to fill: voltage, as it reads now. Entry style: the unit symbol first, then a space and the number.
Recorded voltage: V 3
